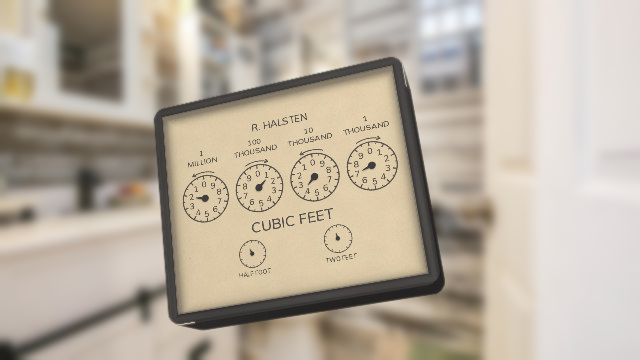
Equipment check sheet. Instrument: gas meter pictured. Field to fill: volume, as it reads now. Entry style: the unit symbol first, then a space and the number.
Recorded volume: ft³ 213700
